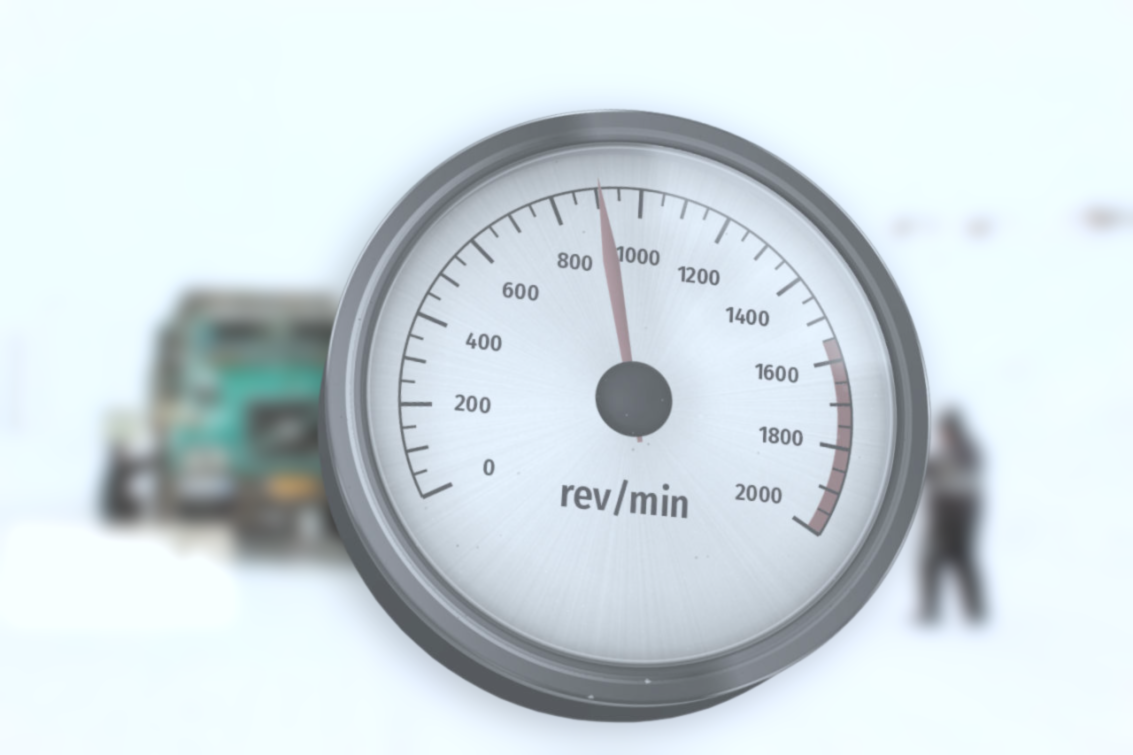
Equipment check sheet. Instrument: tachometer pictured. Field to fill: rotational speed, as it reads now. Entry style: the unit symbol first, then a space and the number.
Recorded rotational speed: rpm 900
